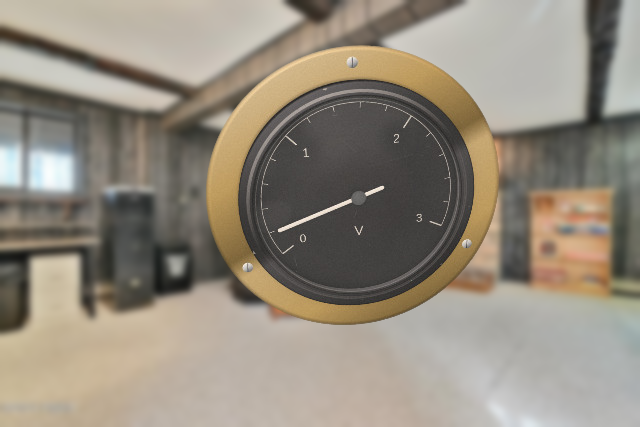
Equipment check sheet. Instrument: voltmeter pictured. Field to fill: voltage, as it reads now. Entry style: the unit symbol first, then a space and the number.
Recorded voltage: V 0.2
